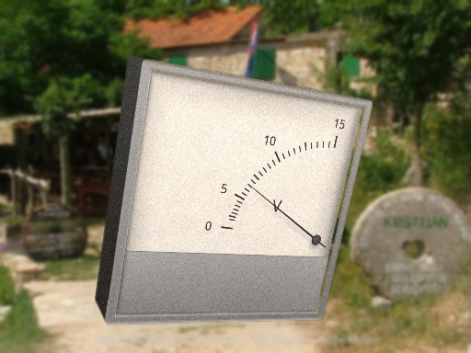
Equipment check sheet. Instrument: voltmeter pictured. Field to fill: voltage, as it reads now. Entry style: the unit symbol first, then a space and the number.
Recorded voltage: V 6.5
